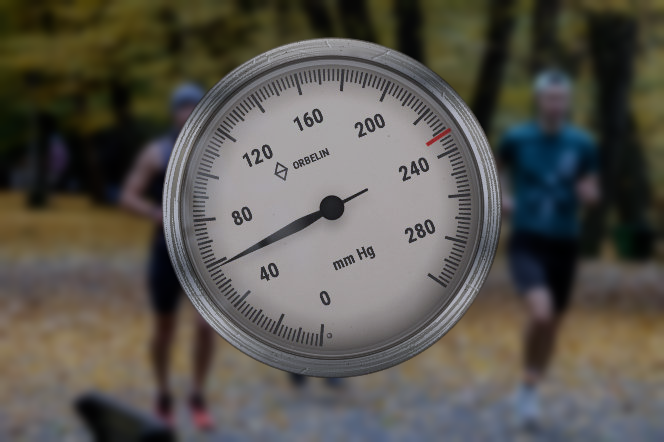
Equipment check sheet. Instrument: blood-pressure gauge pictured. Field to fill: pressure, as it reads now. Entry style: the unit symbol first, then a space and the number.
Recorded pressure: mmHg 58
